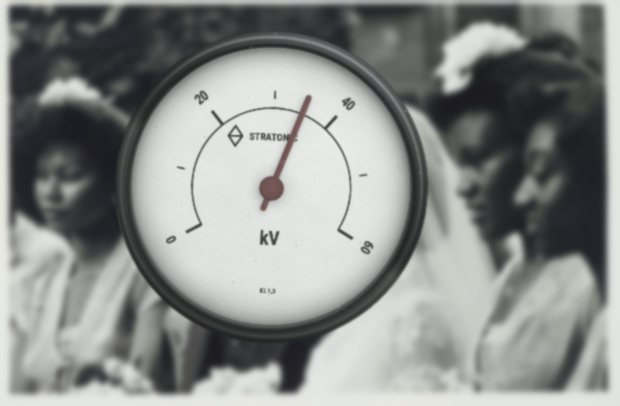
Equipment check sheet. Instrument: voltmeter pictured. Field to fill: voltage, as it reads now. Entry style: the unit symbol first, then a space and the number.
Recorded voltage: kV 35
